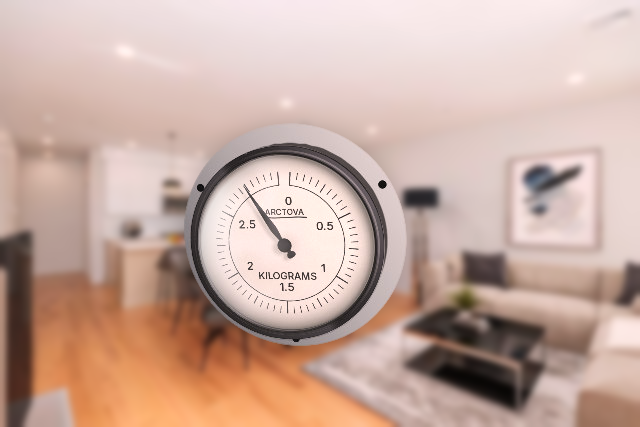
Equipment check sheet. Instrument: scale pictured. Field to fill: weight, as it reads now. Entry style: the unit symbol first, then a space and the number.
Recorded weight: kg 2.75
